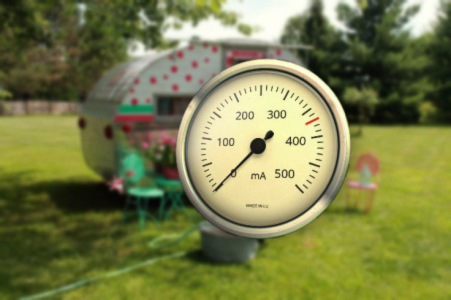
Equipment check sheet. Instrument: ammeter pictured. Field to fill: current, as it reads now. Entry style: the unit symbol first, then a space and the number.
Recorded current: mA 0
